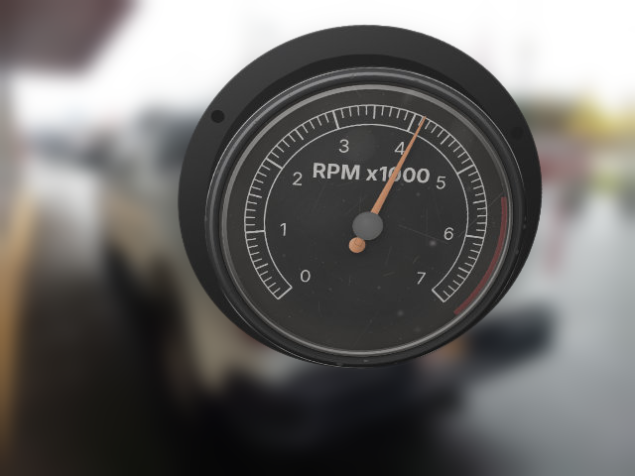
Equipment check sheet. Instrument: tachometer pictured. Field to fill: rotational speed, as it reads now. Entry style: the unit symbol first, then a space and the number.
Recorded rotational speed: rpm 4100
